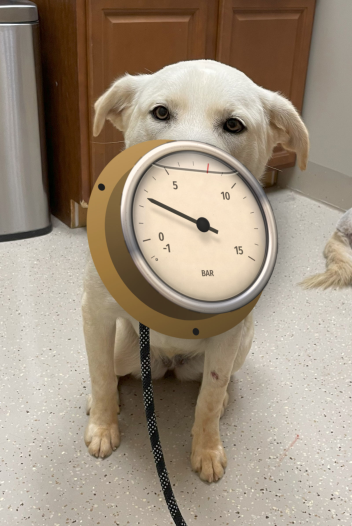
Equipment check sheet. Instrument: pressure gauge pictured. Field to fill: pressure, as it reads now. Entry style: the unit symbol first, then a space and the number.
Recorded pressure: bar 2.5
